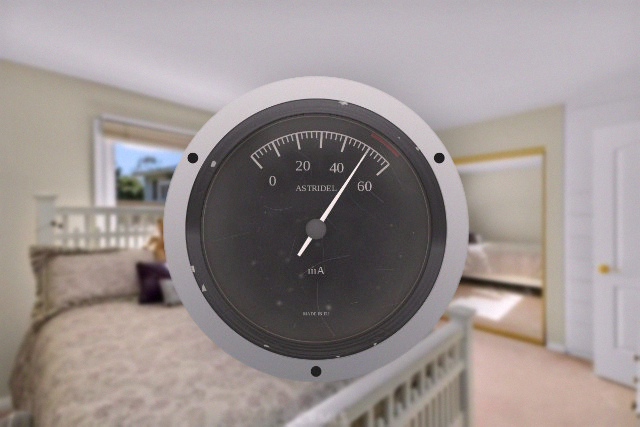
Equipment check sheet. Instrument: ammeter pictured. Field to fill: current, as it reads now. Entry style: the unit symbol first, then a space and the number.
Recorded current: mA 50
